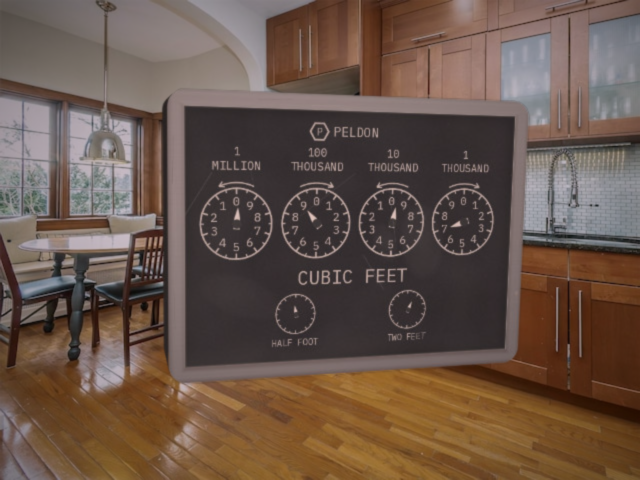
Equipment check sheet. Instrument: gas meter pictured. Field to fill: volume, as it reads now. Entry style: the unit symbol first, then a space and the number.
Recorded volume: ft³ 989700
